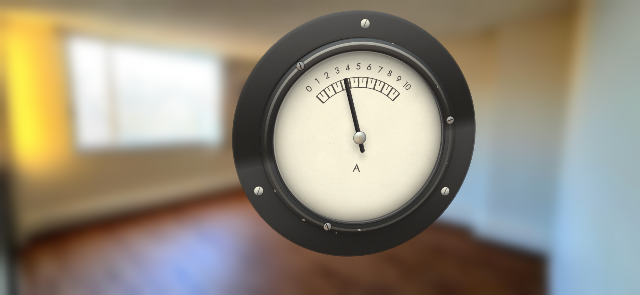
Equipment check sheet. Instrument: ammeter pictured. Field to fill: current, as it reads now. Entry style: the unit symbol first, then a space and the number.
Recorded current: A 3.5
